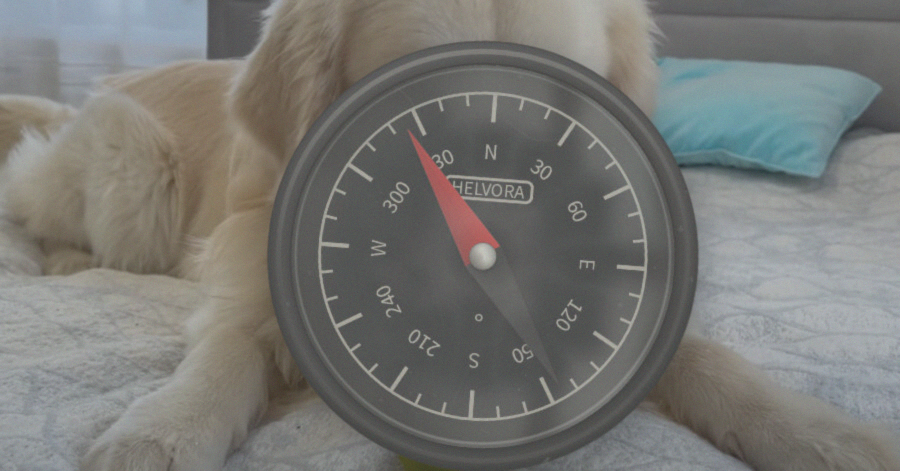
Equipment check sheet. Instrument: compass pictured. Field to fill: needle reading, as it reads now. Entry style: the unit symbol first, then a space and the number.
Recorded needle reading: ° 325
